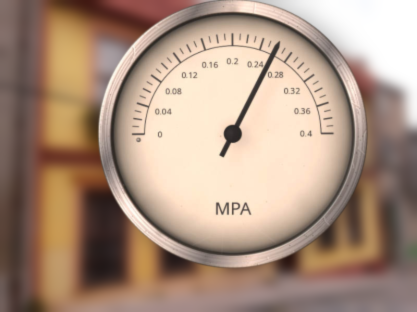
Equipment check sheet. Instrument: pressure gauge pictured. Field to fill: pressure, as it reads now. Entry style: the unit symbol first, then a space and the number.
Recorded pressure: MPa 0.26
